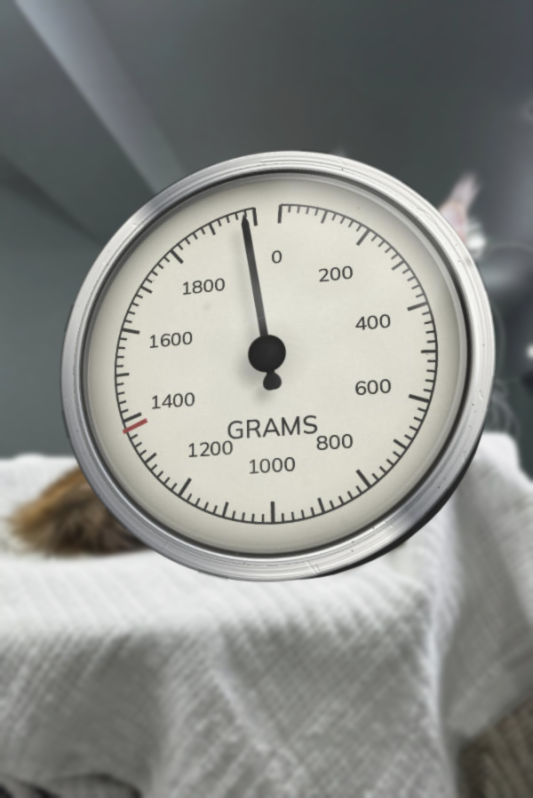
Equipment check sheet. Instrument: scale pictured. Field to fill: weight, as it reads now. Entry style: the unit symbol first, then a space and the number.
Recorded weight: g 1980
